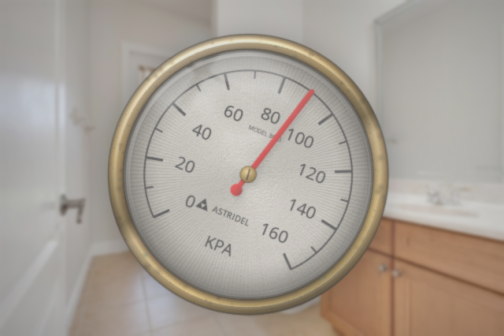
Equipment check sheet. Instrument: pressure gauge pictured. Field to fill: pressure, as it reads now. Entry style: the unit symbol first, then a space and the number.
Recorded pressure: kPa 90
